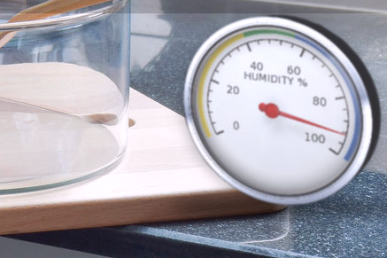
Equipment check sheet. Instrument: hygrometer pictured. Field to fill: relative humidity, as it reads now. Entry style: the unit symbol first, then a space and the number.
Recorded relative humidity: % 92
